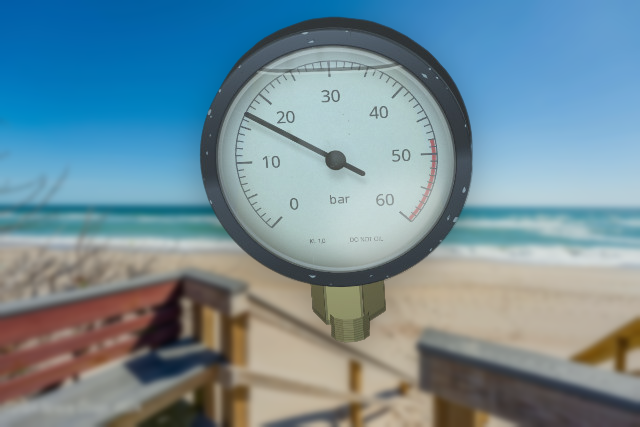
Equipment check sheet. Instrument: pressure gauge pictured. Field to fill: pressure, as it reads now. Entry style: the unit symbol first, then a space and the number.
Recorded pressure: bar 17
